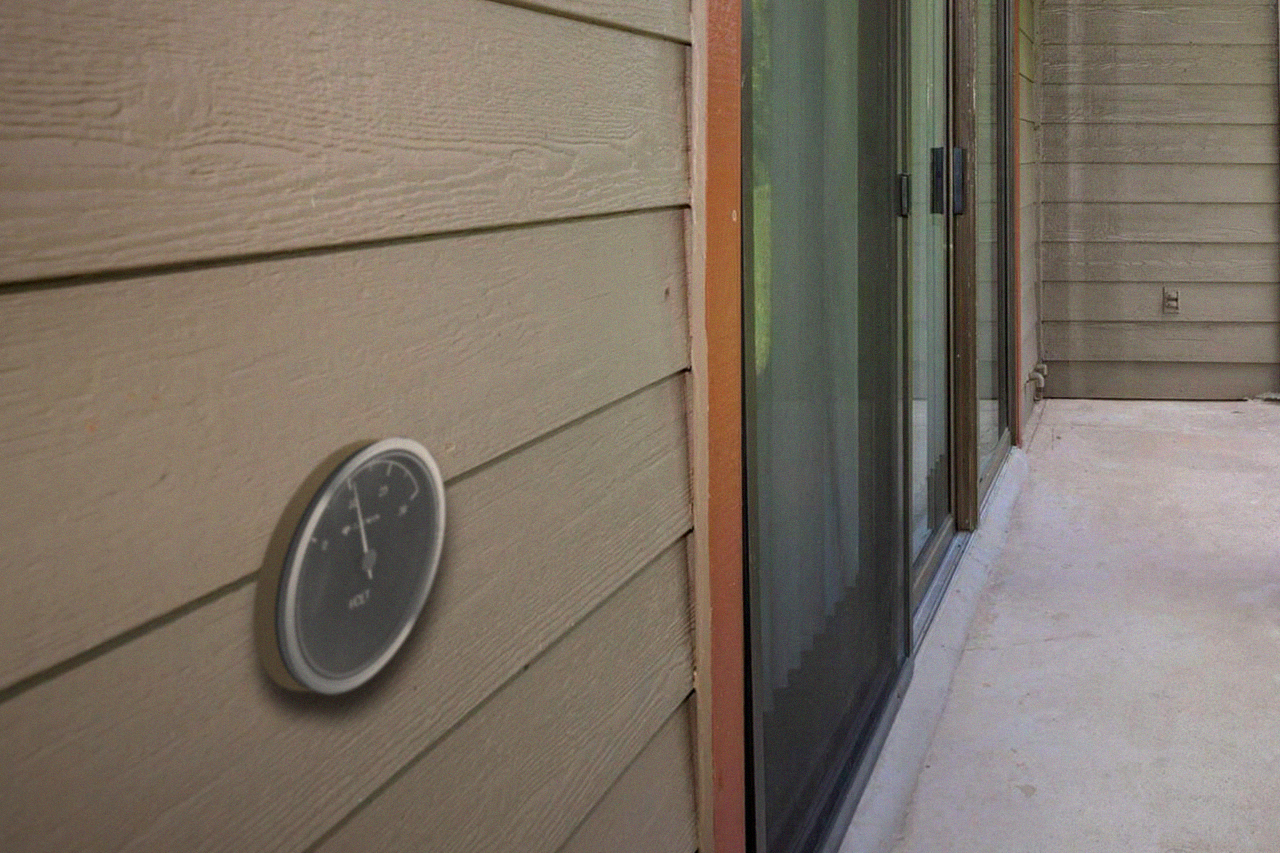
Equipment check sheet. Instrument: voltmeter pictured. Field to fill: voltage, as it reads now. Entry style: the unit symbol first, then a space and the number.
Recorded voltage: V 10
